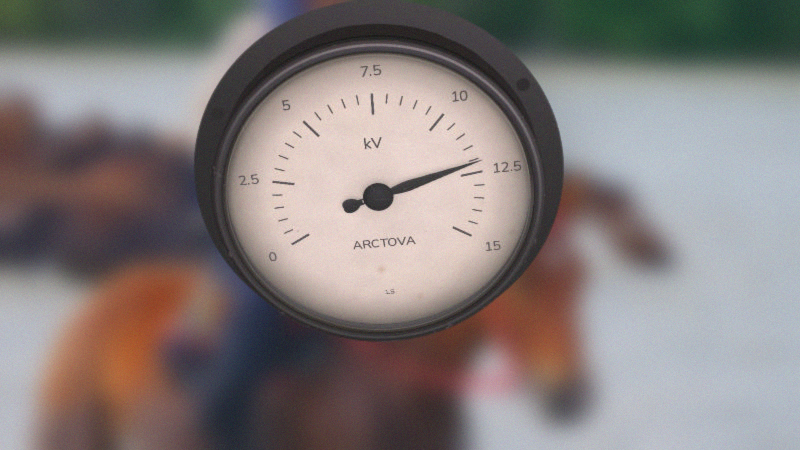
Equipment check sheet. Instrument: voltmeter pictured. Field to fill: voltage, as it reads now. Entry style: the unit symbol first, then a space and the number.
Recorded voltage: kV 12
